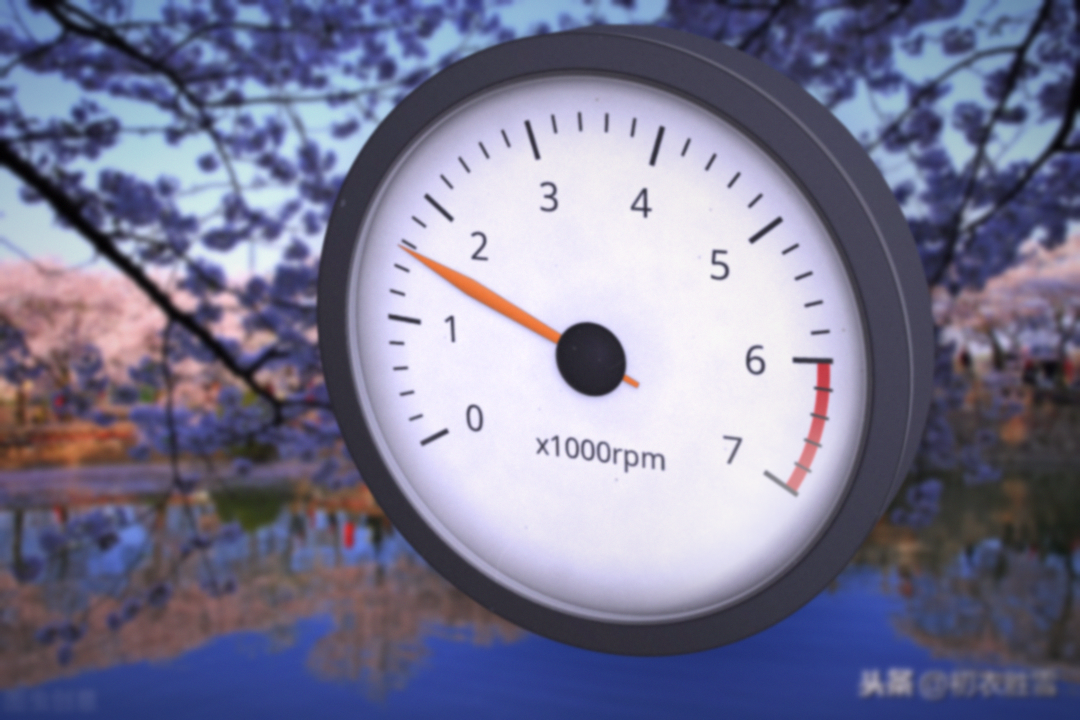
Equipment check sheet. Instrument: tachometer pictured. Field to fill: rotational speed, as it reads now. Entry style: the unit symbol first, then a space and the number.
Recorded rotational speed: rpm 1600
